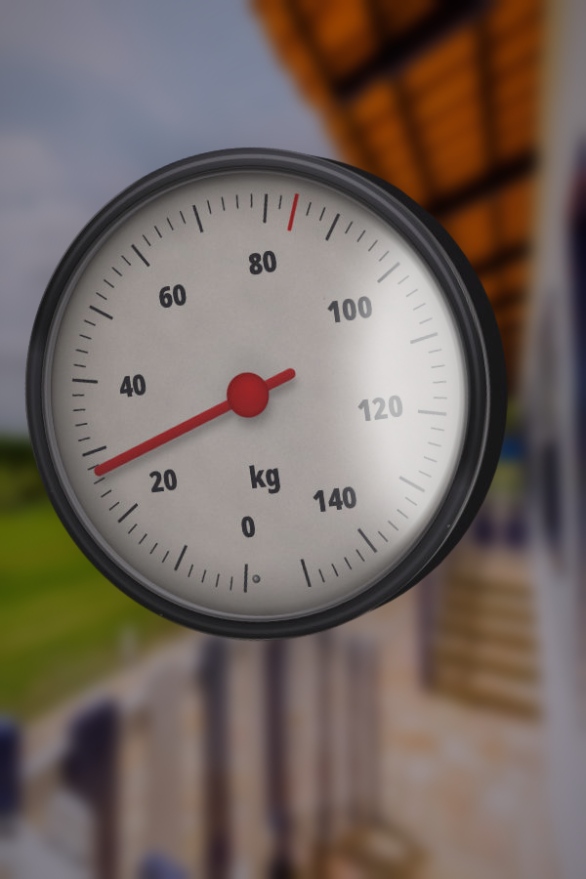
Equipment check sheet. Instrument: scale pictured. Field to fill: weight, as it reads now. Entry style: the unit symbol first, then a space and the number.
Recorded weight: kg 27
